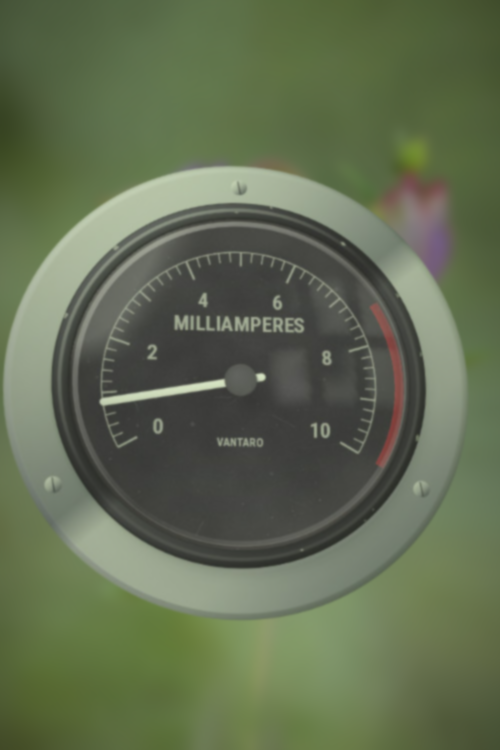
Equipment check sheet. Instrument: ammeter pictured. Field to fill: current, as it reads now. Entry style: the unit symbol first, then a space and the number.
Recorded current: mA 0.8
